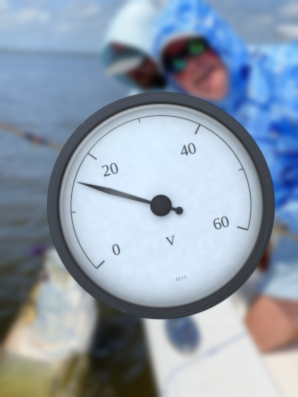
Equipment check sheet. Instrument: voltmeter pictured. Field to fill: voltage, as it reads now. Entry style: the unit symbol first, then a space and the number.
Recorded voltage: V 15
